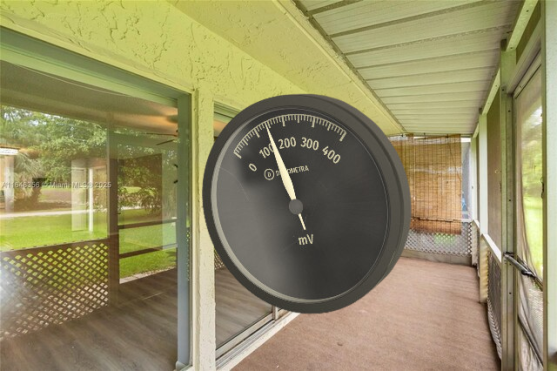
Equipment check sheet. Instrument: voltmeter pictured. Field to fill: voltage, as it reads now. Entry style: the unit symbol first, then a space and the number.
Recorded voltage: mV 150
